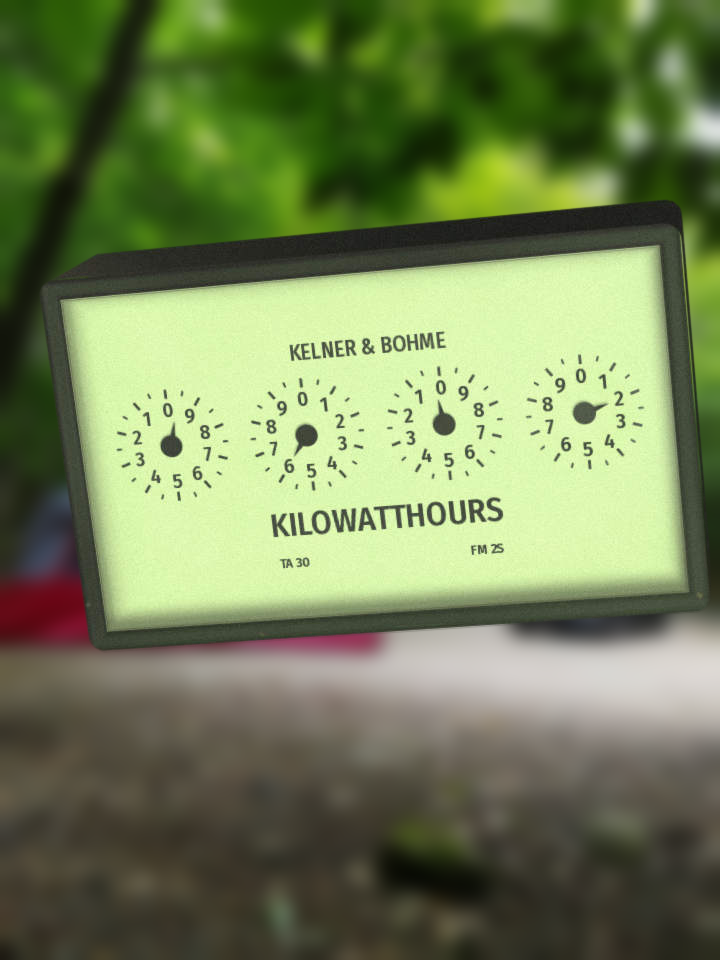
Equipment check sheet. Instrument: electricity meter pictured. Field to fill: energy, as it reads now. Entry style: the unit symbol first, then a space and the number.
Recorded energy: kWh 9602
